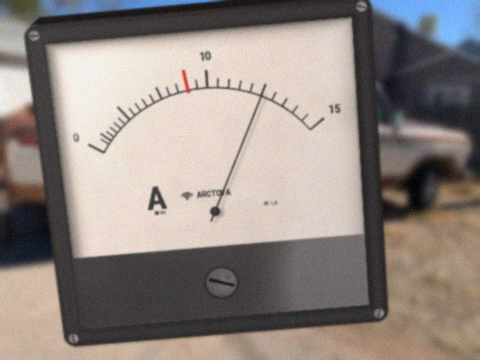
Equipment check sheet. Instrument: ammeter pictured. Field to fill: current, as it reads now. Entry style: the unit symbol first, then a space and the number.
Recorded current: A 12.5
